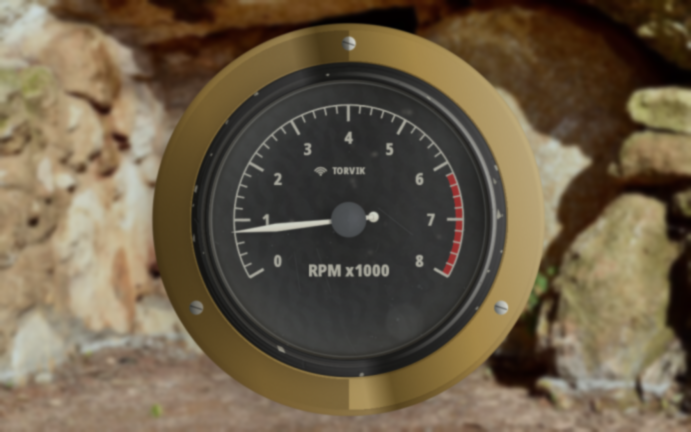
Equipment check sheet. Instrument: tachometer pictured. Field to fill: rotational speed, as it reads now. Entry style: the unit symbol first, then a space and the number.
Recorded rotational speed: rpm 800
